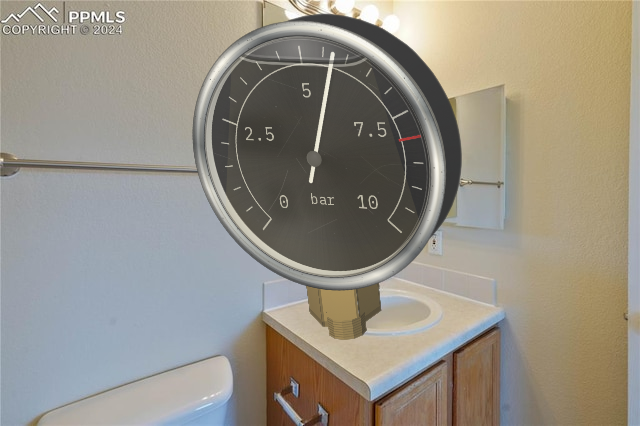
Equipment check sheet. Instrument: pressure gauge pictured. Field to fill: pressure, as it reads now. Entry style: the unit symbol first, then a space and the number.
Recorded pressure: bar 5.75
